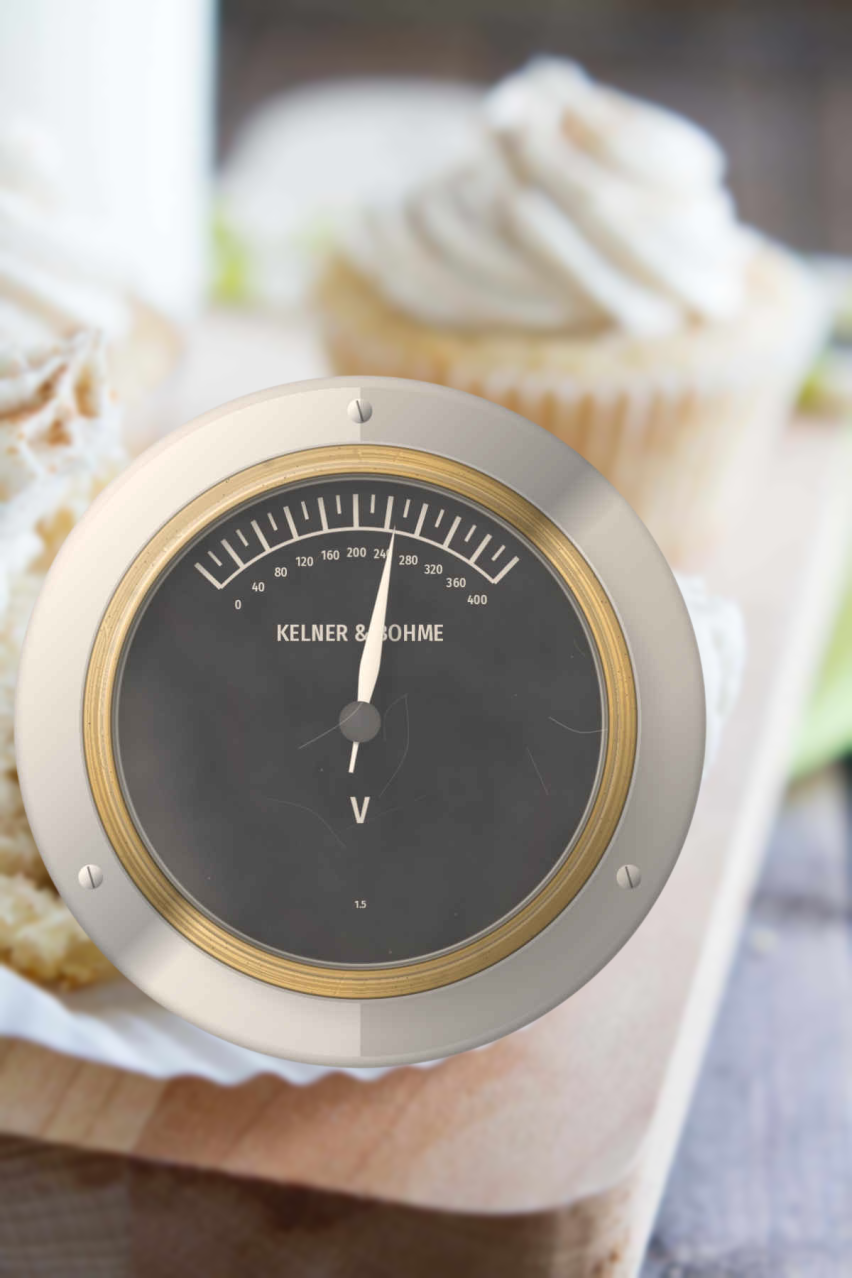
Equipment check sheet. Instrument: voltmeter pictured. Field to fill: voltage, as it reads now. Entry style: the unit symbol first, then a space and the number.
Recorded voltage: V 250
